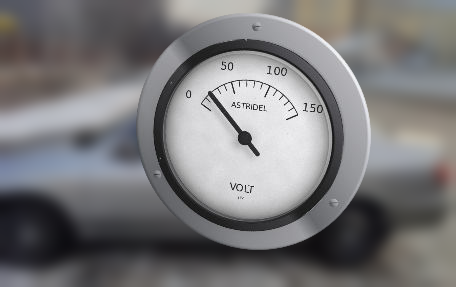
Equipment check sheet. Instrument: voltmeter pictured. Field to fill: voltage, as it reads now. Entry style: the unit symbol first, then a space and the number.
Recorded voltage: V 20
